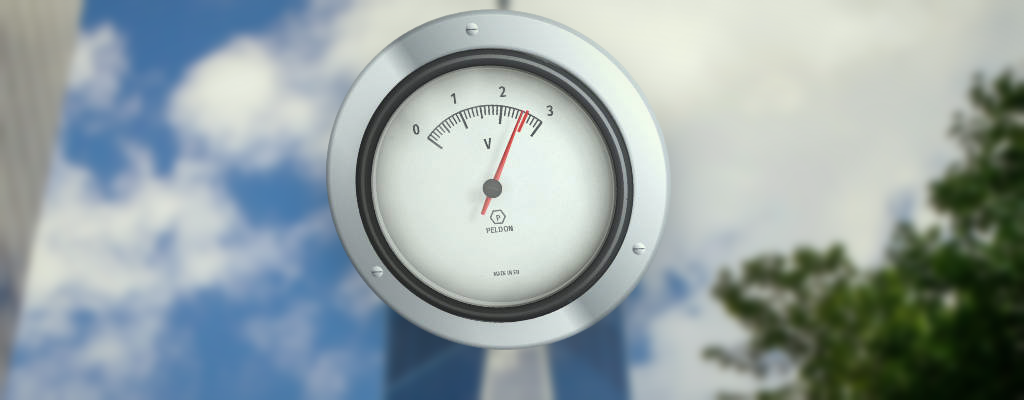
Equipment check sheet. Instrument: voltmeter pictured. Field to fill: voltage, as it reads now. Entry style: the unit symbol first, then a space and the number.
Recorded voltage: V 2.5
